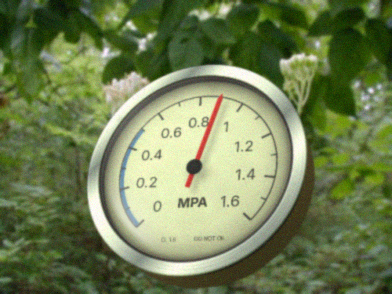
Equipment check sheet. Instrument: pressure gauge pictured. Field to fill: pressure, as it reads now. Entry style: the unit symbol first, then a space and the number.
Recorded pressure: MPa 0.9
